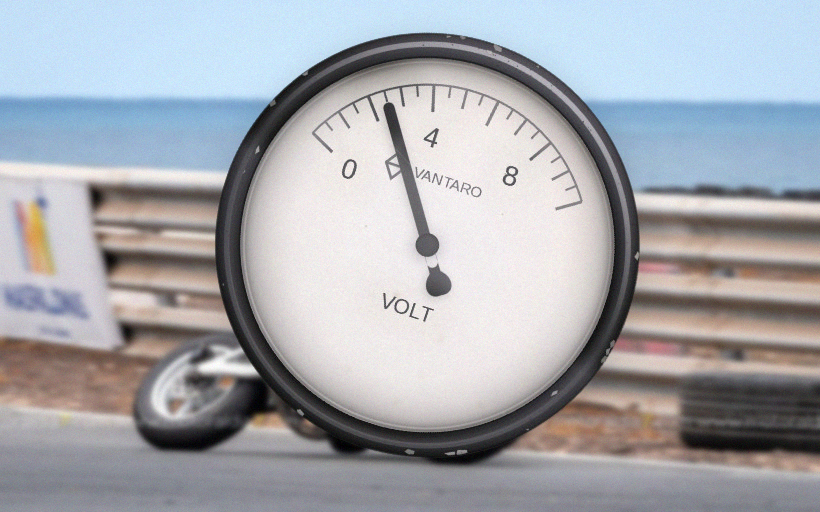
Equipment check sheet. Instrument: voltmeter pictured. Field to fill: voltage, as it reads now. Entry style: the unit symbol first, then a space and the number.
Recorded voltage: V 2.5
